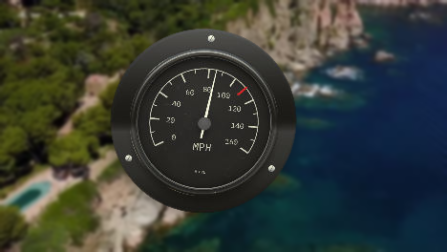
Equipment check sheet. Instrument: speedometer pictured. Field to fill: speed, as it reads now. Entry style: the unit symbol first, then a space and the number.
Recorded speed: mph 85
